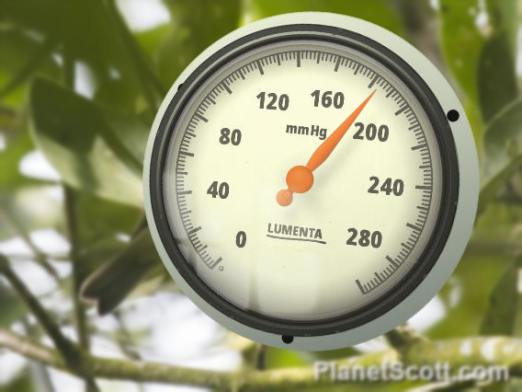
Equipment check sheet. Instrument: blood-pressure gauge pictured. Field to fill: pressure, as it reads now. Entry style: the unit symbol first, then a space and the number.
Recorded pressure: mmHg 184
